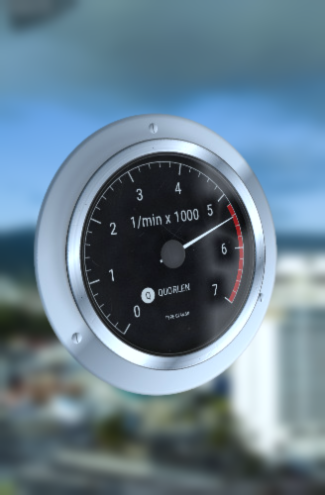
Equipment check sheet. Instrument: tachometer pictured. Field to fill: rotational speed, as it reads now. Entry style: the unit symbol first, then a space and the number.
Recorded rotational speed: rpm 5400
